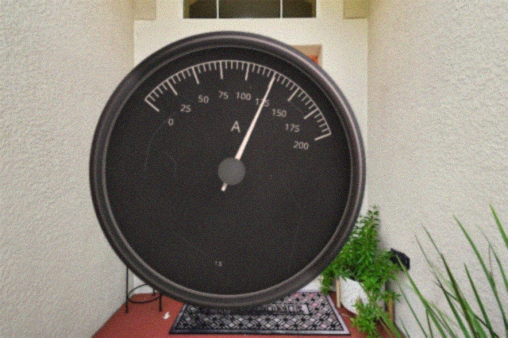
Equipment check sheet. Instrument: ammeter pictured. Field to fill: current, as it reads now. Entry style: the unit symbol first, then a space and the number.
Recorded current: A 125
